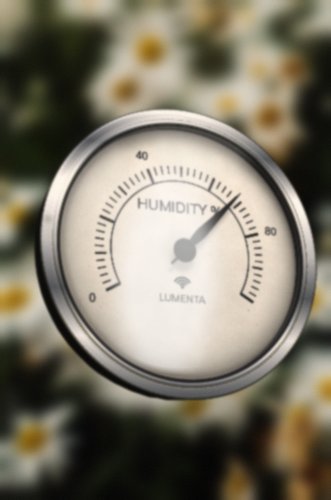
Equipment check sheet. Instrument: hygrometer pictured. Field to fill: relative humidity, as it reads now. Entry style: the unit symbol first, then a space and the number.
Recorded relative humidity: % 68
